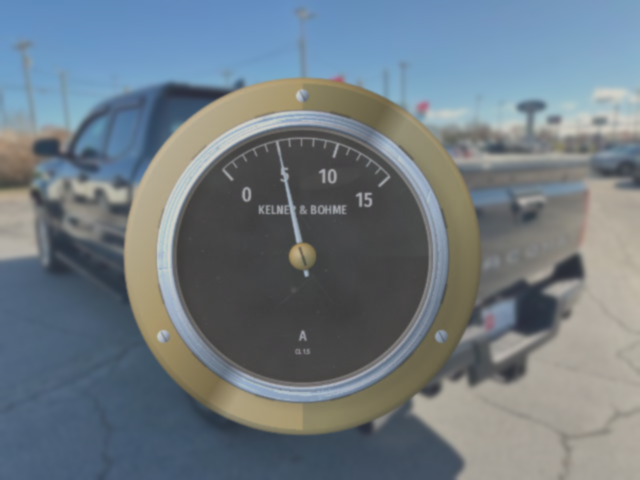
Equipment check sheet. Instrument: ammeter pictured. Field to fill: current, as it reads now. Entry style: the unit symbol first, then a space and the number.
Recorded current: A 5
